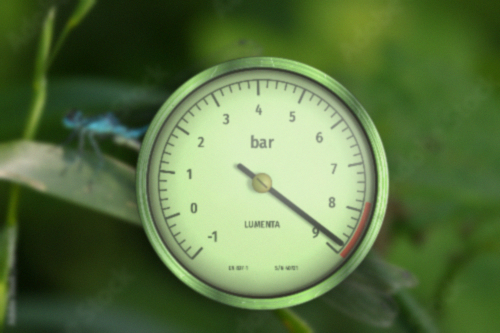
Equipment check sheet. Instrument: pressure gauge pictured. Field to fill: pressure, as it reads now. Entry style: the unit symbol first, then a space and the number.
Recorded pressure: bar 8.8
